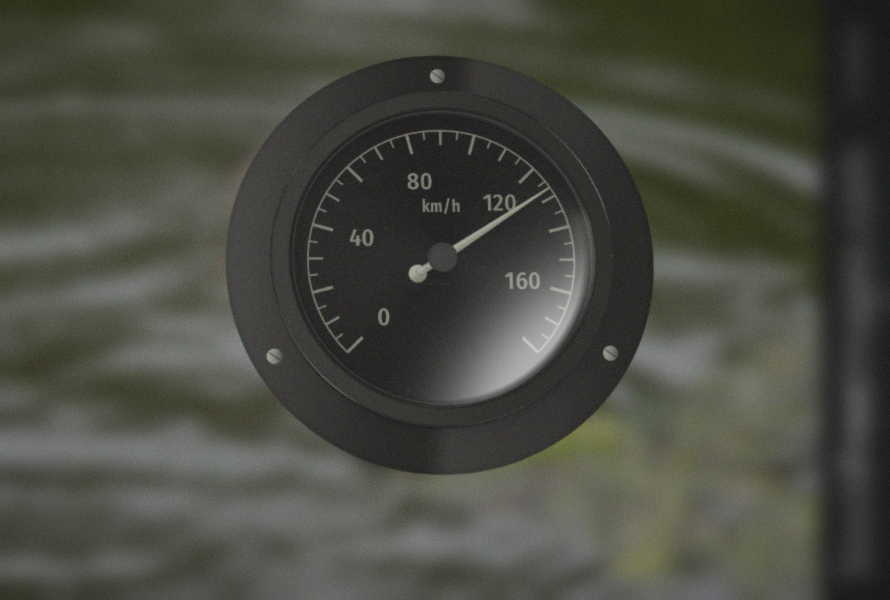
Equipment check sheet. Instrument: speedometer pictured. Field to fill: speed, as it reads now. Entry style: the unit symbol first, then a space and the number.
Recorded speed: km/h 127.5
